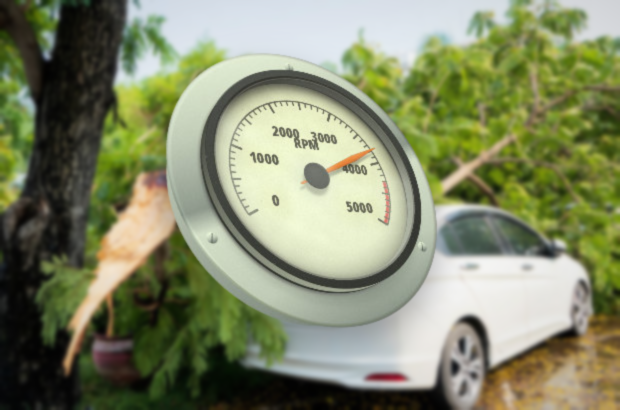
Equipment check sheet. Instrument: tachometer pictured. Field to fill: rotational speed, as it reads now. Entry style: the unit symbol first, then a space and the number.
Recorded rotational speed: rpm 3800
